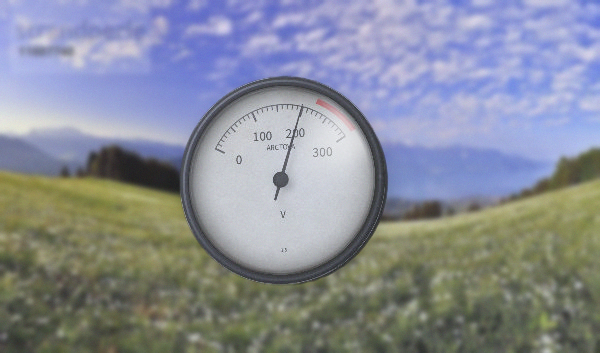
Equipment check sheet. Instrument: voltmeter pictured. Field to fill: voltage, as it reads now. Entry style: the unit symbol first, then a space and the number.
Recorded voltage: V 200
